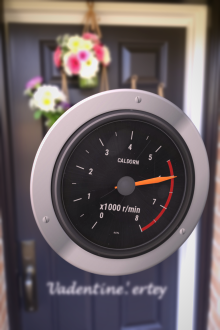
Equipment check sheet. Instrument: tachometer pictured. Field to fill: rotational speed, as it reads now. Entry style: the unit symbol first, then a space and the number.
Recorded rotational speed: rpm 6000
